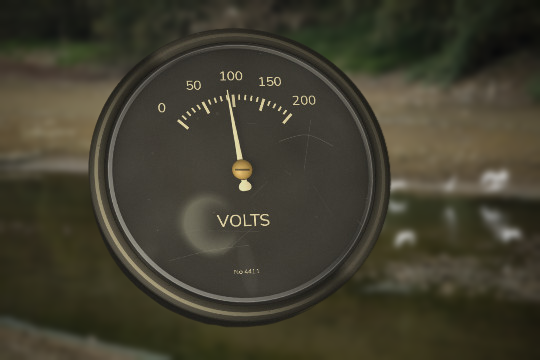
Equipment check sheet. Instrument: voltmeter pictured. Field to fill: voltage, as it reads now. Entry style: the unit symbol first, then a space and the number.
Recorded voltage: V 90
